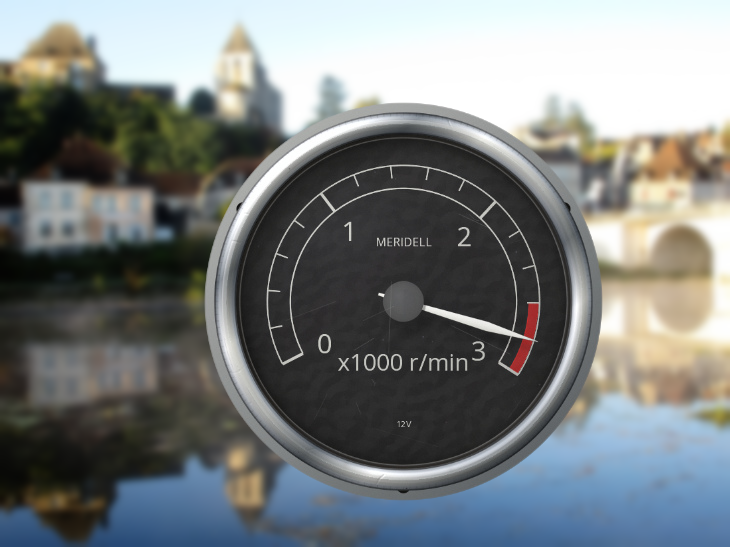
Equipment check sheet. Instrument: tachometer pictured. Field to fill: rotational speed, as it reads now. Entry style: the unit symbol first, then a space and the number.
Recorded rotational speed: rpm 2800
